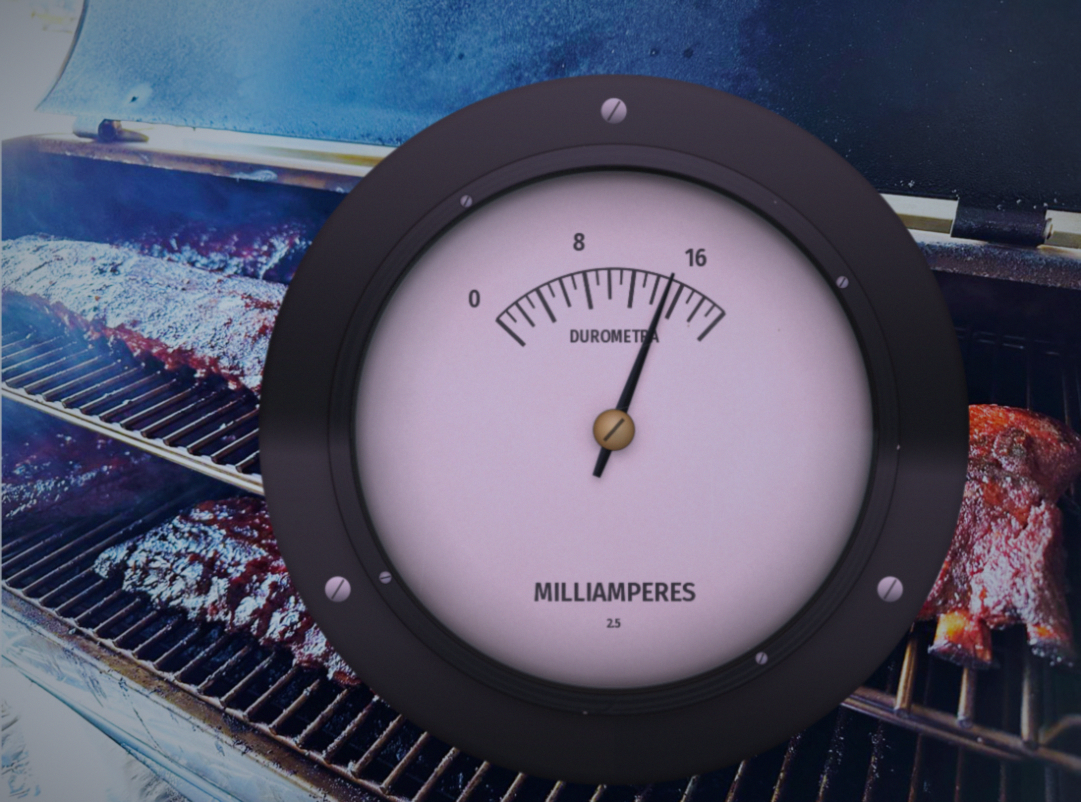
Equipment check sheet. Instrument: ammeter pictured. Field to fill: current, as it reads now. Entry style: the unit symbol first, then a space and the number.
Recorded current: mA 15
